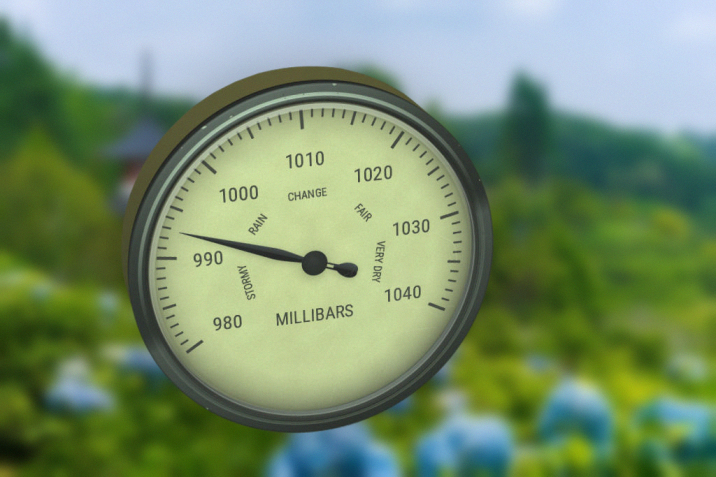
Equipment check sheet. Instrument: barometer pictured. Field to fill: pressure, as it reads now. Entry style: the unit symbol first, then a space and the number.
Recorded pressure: mbar 993
